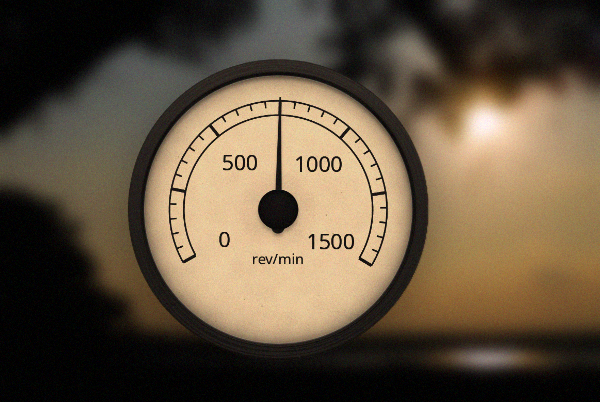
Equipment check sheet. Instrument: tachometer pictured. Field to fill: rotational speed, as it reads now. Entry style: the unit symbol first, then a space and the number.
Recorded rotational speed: rpm 750
